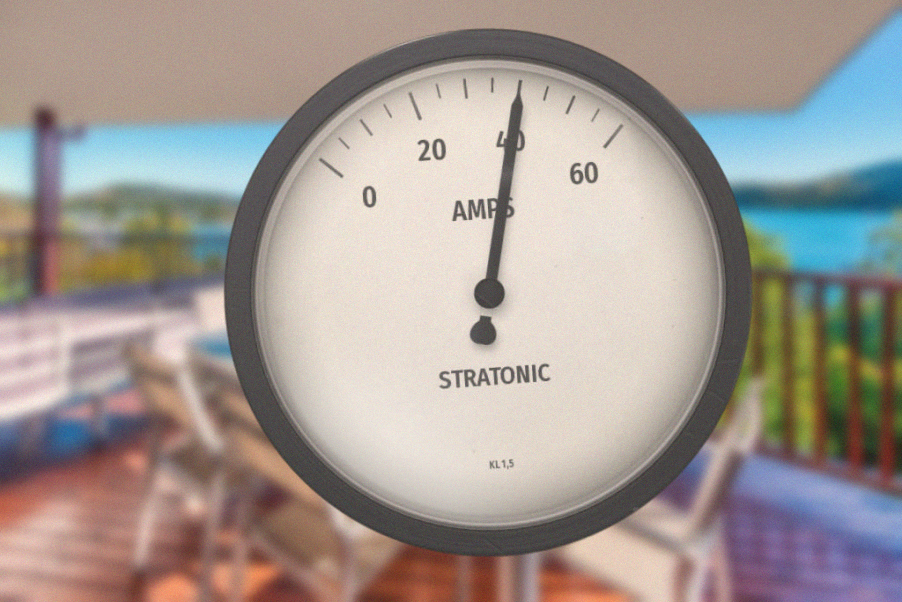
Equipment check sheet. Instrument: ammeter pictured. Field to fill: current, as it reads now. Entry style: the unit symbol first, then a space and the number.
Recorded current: A 40
